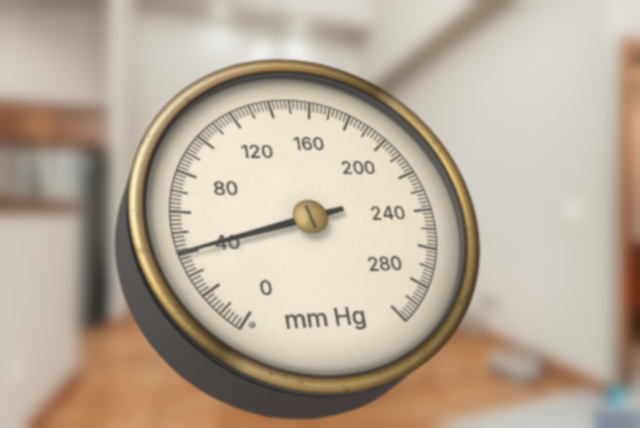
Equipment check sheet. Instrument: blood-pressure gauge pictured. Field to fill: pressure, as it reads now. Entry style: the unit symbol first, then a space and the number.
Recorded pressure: mmHg 40
